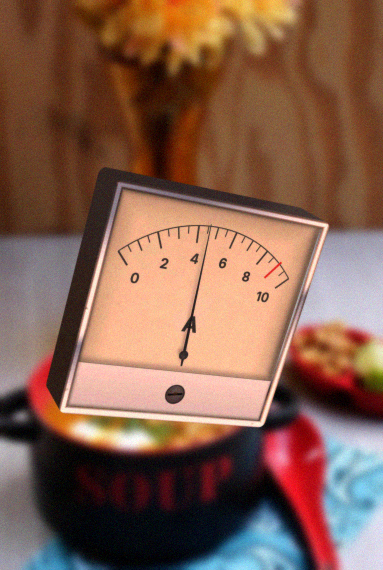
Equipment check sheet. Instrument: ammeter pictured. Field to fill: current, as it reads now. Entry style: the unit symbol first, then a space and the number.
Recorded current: A 4.5
